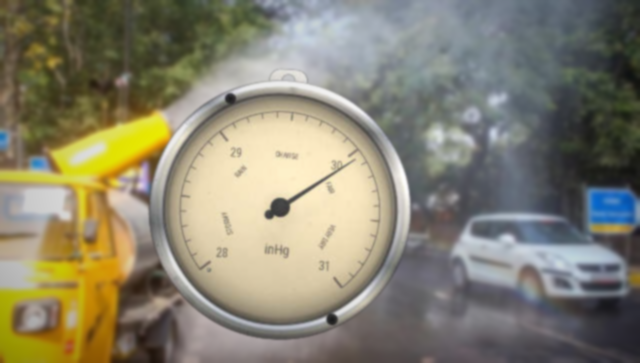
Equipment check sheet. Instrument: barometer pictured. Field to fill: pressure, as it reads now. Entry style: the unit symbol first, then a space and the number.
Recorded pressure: inHg 30.05
